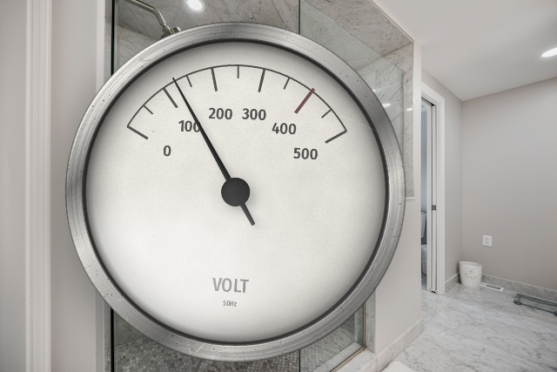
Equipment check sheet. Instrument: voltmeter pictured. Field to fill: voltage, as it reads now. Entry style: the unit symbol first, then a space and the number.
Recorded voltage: V 125
